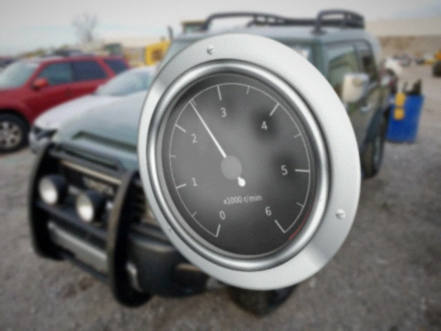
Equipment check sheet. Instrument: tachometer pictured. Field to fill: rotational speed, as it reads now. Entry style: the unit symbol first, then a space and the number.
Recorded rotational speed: rpm 2500
